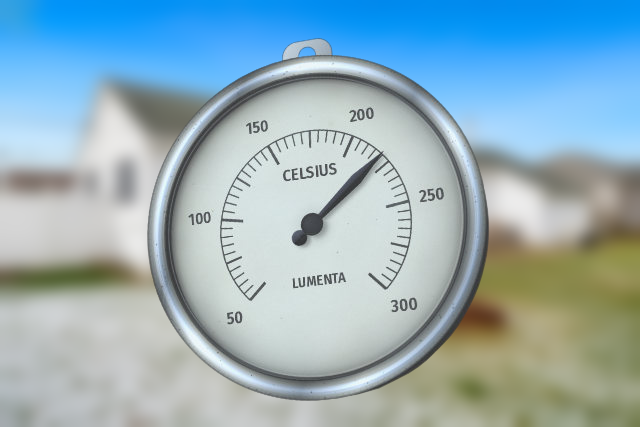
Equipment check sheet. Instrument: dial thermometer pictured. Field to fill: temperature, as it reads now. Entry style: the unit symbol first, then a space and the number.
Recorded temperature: °C 220
